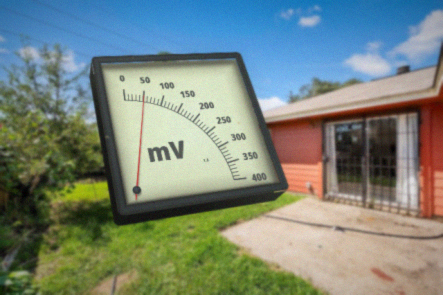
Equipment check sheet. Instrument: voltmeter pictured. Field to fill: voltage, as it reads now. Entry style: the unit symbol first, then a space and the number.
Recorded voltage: mV 50
